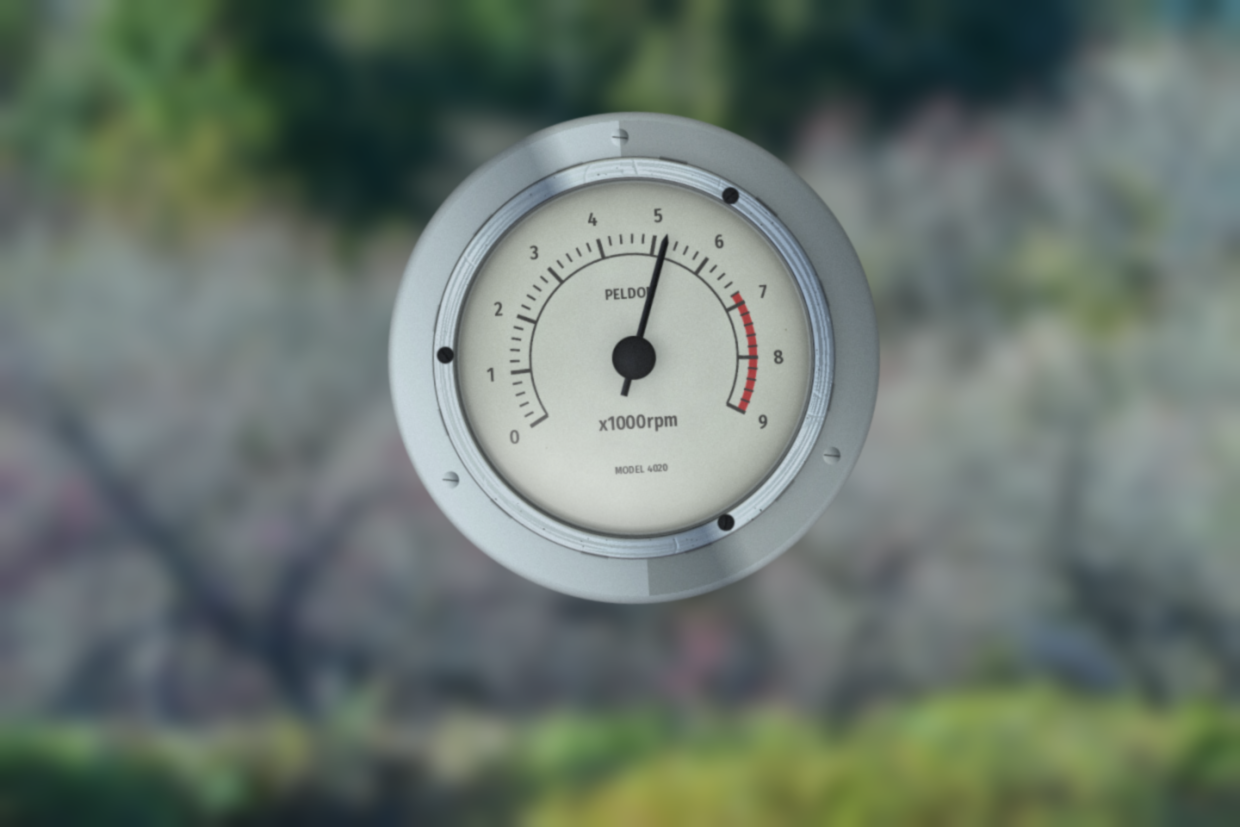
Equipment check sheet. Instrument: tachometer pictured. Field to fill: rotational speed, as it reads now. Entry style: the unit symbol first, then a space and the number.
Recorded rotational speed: rpm 5200
